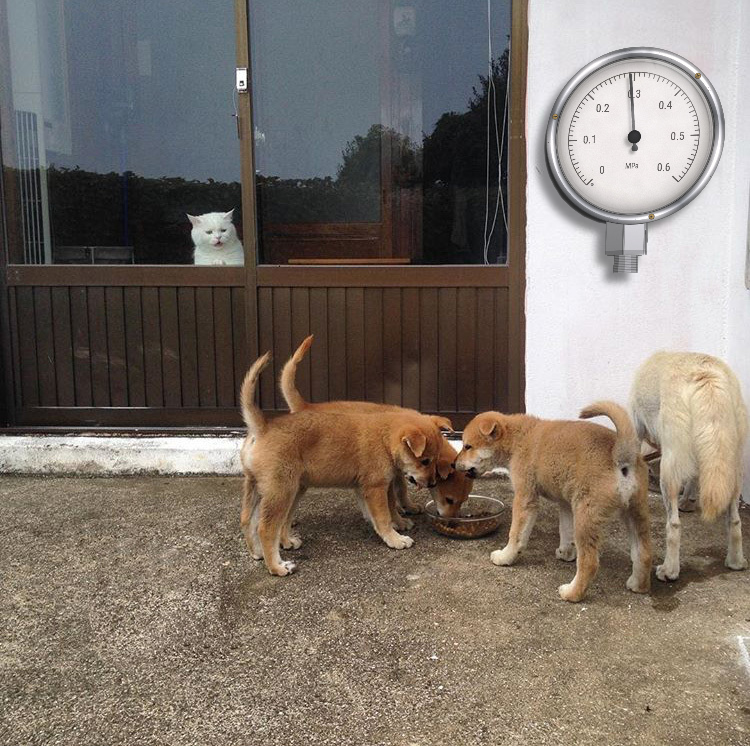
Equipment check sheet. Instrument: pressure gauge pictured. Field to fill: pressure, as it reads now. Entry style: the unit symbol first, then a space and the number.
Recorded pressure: MPa 0.29
